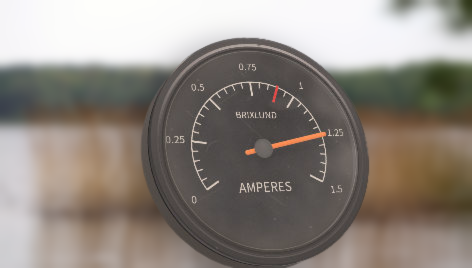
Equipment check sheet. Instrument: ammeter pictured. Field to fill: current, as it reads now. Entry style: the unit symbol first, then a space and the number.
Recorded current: A 1.25
